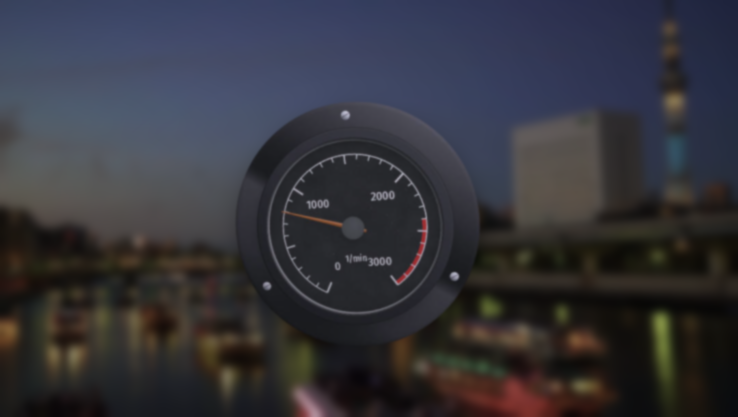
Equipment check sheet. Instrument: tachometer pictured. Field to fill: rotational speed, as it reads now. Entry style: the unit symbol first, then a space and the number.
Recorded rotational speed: rpm 800
